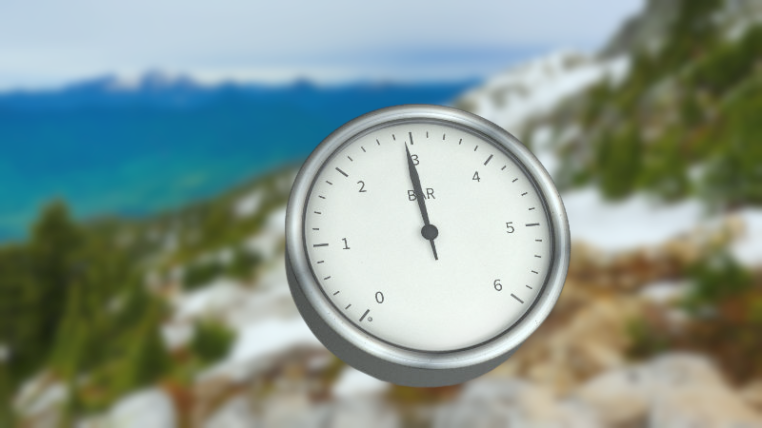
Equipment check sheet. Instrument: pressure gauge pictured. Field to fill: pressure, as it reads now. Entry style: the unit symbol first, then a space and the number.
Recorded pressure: bar 2.9
